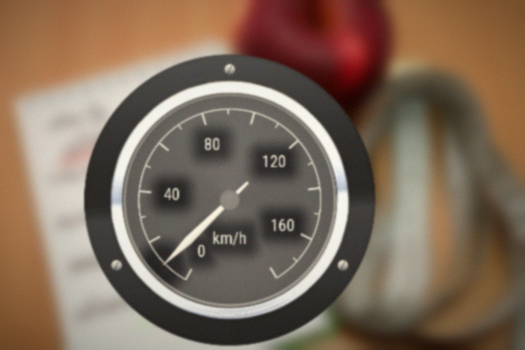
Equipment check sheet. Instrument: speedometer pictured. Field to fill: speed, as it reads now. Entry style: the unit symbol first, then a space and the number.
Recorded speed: km/h 10
